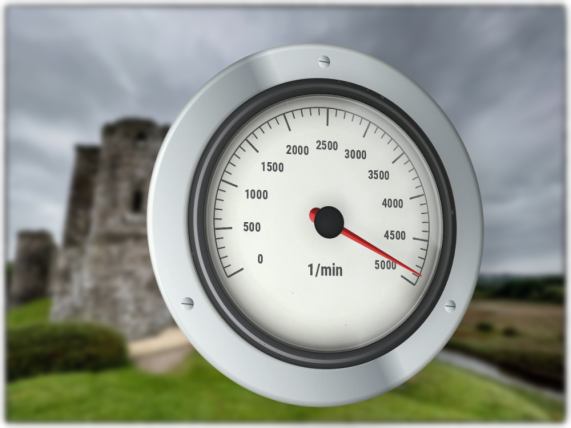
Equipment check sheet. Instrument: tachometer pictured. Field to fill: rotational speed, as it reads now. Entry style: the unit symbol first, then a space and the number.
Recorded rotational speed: rpm 4900
